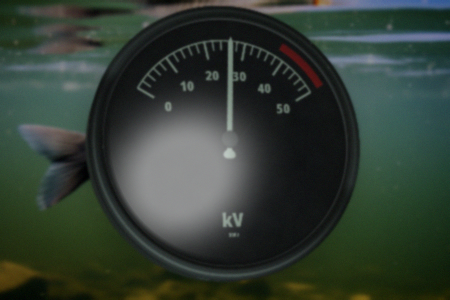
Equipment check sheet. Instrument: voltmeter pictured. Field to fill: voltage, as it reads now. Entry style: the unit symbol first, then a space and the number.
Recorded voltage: kV 26
